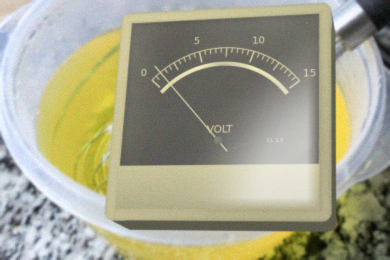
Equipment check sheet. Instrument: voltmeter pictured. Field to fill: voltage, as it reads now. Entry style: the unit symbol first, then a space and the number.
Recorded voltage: V 1
